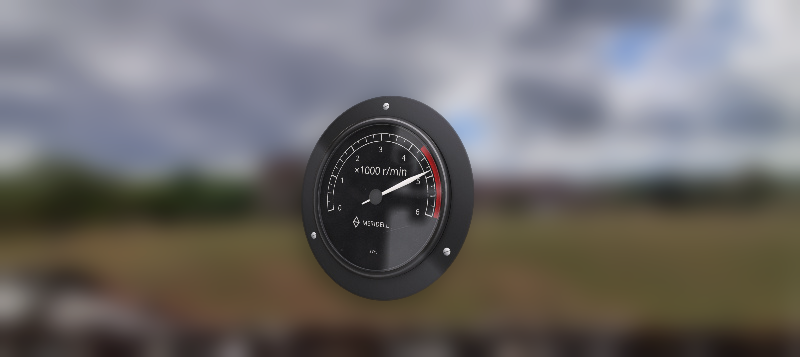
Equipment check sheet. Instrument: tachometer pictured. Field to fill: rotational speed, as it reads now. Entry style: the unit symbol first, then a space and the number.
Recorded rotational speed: rpm 4875
